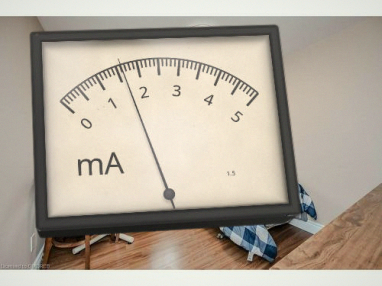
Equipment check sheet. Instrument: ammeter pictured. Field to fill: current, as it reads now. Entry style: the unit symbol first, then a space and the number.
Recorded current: mA 1.6
